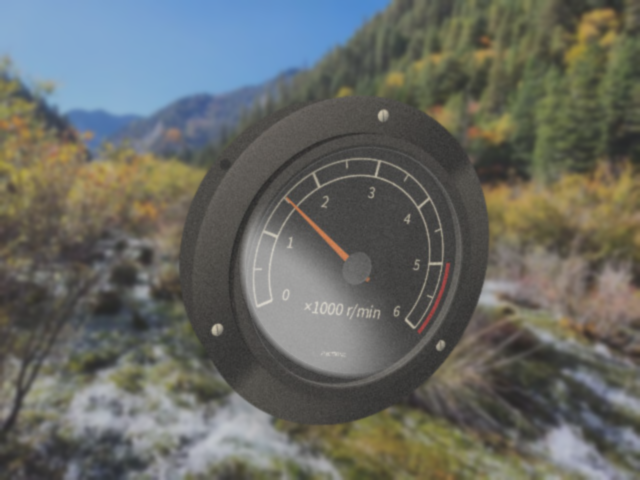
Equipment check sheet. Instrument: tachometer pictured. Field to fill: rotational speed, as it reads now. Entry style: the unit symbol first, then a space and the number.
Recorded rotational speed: rpm 1500
